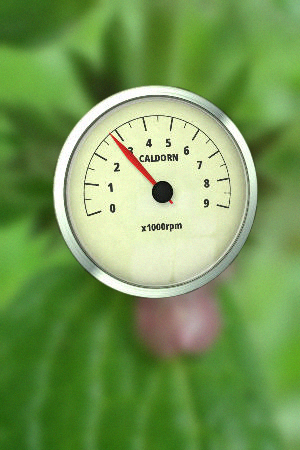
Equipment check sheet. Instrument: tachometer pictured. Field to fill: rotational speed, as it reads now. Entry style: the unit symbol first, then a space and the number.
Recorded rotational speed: rpm 2750
